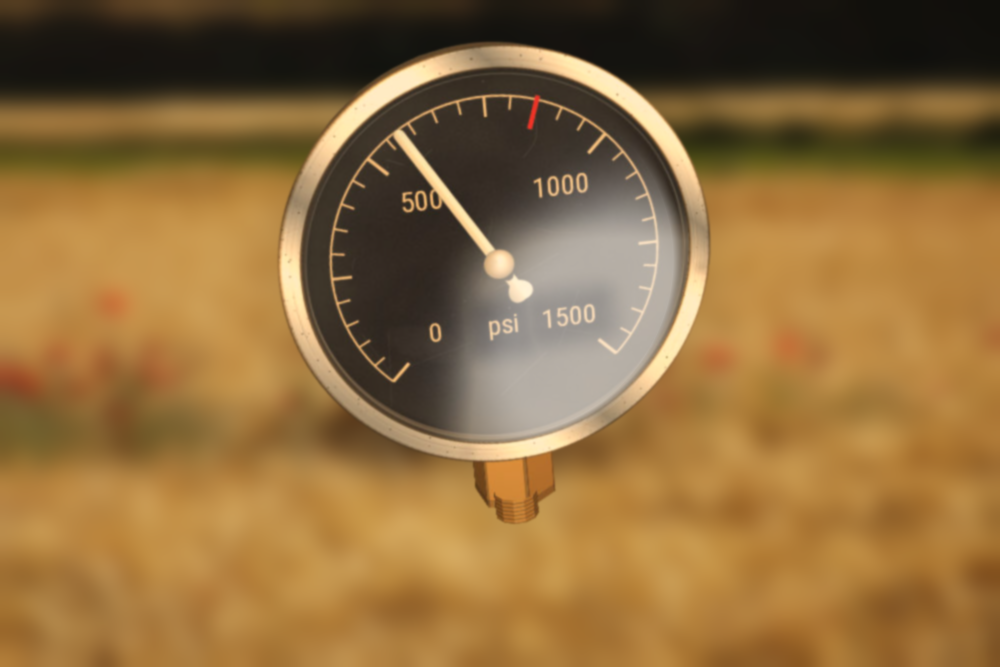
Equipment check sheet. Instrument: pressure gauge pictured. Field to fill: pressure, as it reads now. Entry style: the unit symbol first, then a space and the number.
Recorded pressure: psi 575
